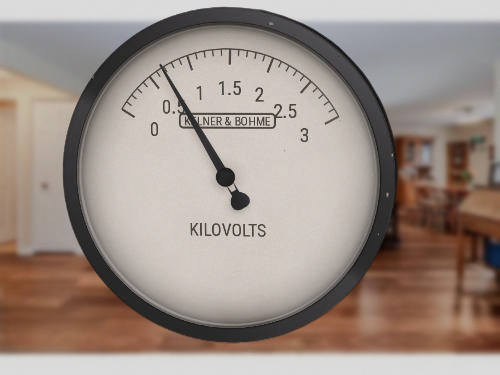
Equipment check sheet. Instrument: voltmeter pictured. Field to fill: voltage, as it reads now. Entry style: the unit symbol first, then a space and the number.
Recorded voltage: kV 0.7
